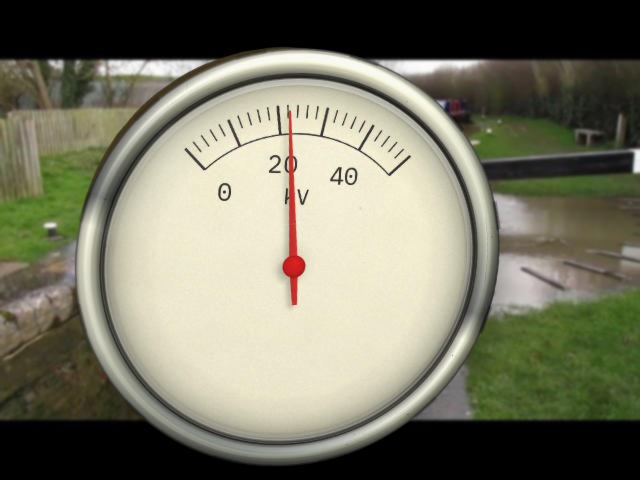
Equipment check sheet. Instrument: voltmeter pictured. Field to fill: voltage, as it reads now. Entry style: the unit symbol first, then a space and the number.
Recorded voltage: kV 22
